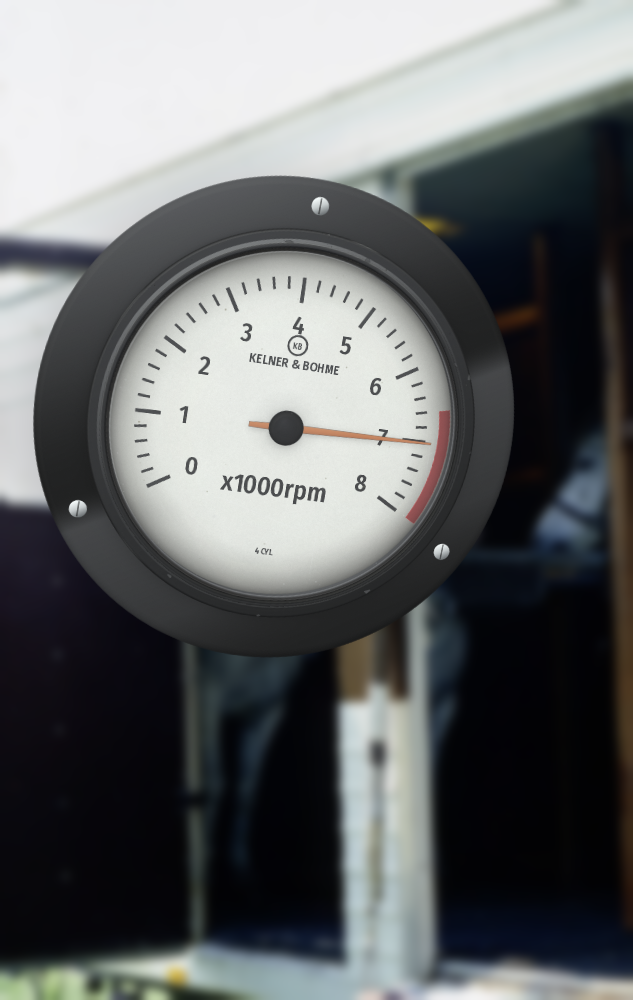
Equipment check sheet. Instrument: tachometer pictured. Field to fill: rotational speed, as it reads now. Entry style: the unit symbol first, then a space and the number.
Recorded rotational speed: rpm 7000
